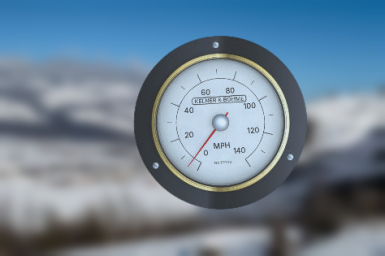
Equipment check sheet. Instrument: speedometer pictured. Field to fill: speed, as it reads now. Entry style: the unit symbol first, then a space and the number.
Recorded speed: mph 5
